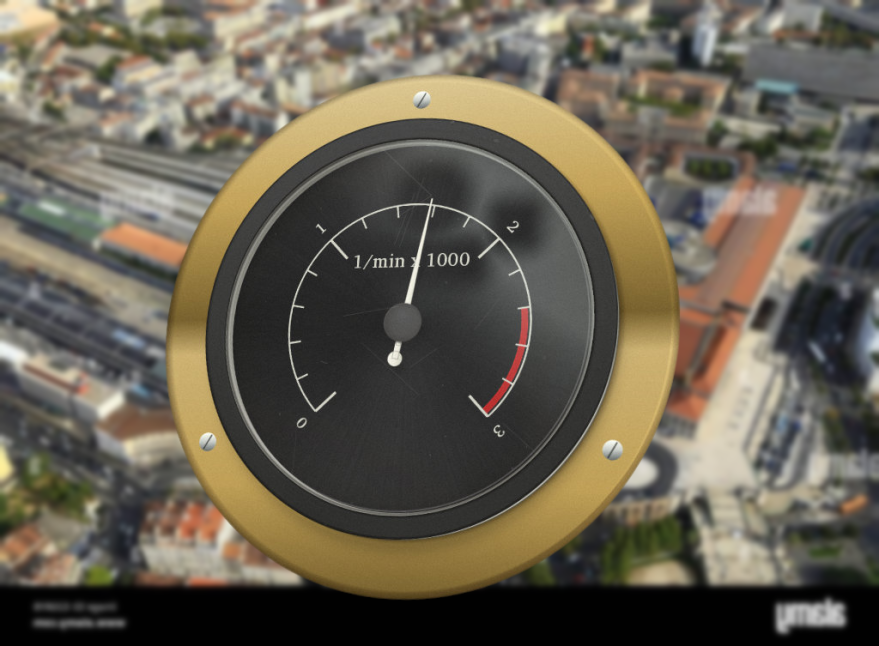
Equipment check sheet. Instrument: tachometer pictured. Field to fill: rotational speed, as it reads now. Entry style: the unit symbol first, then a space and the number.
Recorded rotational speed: rpm 1600
